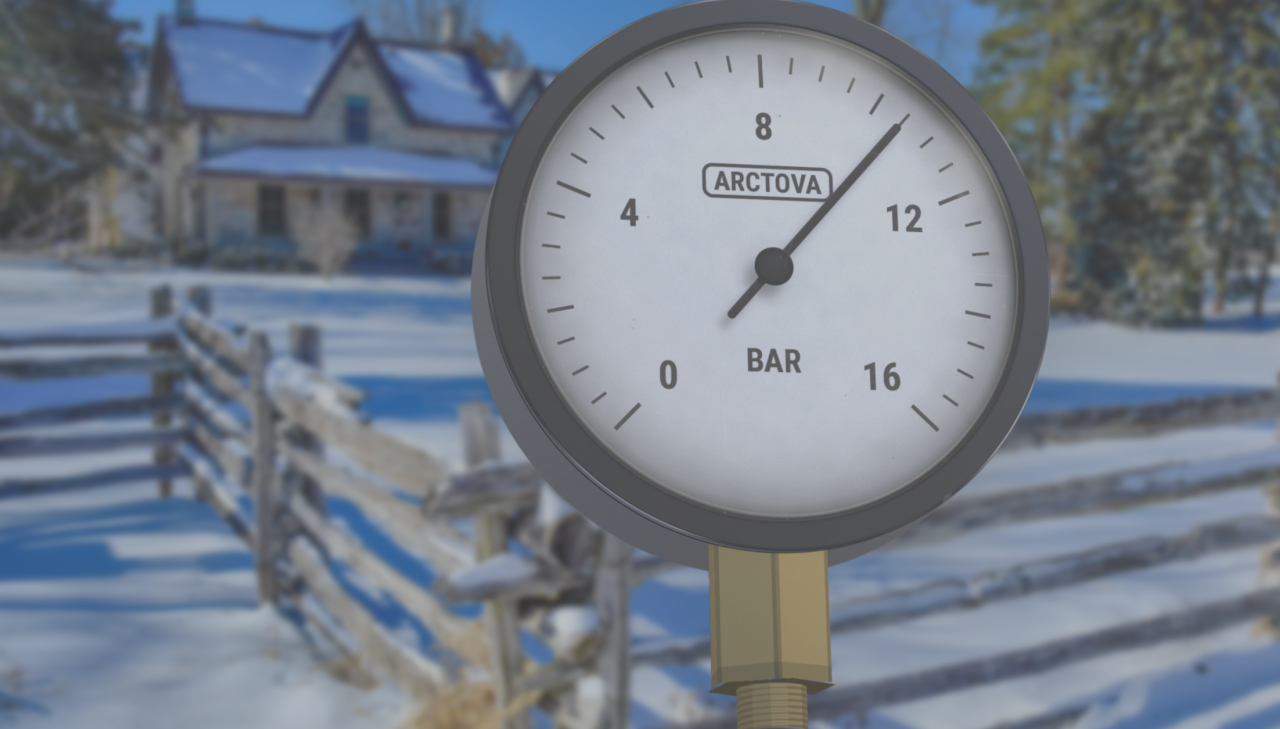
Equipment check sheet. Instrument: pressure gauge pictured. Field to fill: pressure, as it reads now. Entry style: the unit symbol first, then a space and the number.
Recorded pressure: bar 10.5
